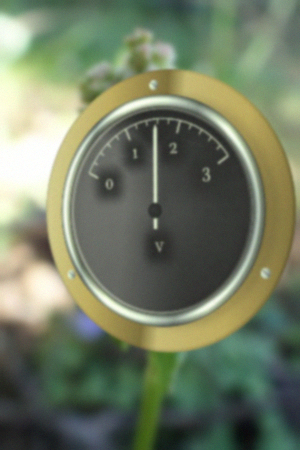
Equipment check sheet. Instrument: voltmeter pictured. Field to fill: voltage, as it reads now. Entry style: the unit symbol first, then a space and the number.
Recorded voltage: V 1.6
